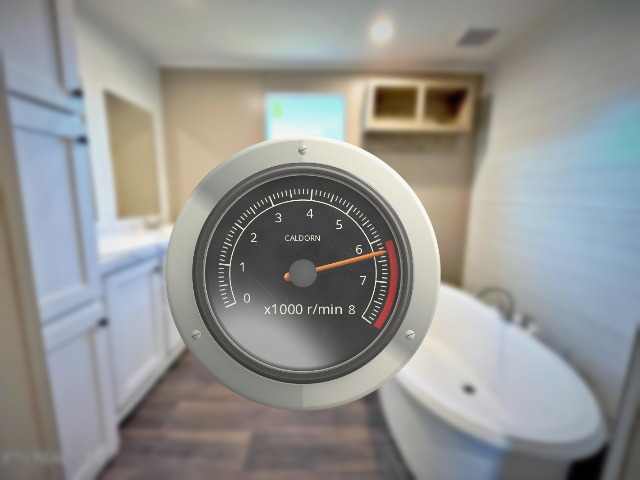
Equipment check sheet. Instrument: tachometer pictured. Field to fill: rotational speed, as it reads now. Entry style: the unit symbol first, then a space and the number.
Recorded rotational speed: rpm 6300
